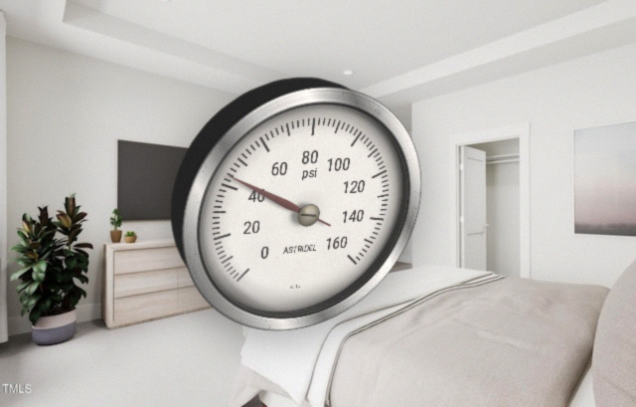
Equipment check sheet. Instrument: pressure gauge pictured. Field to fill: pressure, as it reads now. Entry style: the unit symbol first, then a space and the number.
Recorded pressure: psi 44
